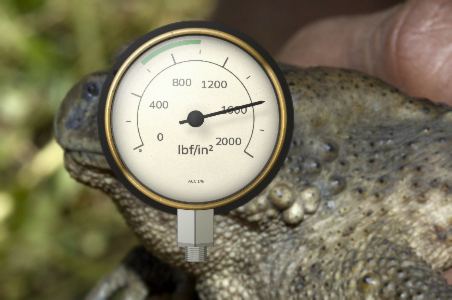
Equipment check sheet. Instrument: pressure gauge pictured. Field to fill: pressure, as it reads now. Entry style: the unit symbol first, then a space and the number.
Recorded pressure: psi 1600
